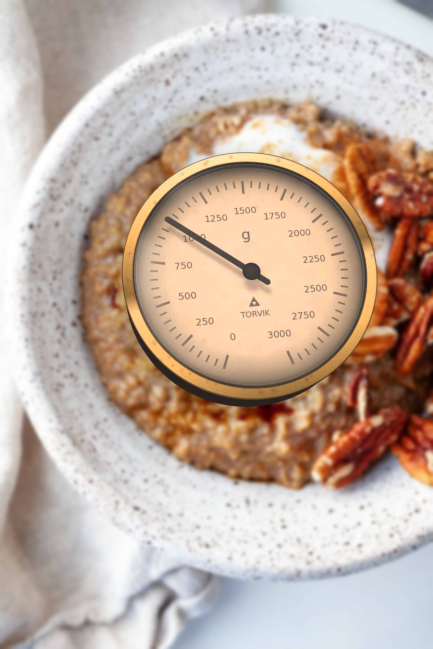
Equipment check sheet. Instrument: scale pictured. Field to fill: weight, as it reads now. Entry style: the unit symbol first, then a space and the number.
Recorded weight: g 1000
